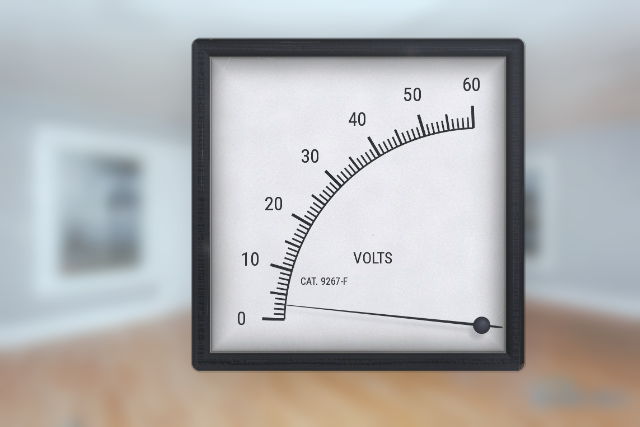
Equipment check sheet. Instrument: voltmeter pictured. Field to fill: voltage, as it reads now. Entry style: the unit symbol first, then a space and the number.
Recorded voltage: V 3
